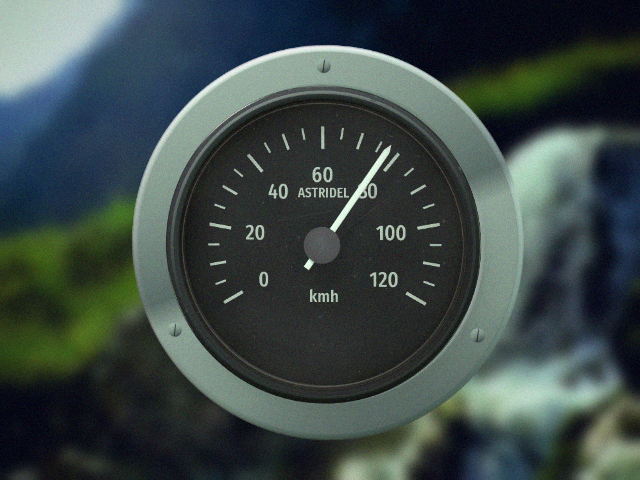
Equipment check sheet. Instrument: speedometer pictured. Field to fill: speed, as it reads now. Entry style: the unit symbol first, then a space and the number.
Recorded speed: km/h 77.5
